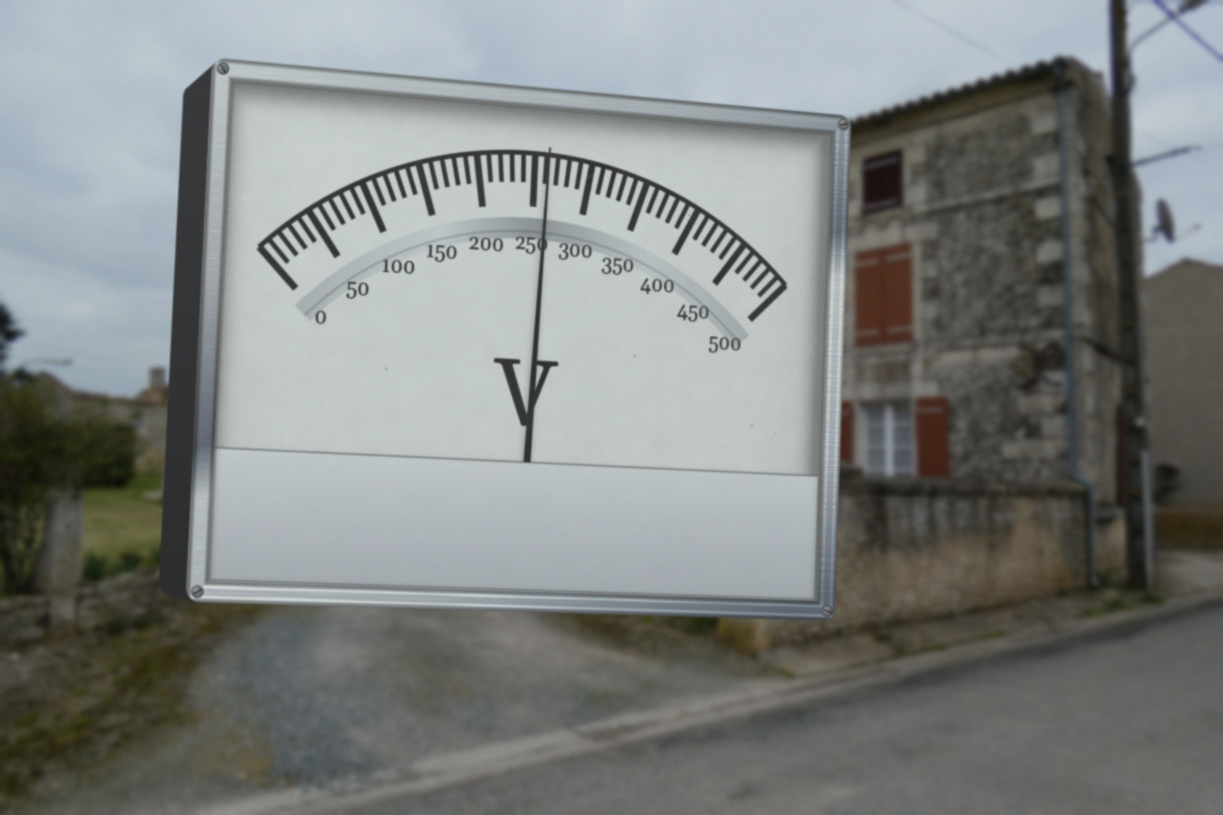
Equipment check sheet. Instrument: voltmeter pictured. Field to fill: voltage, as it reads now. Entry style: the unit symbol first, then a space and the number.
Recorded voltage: V 260
